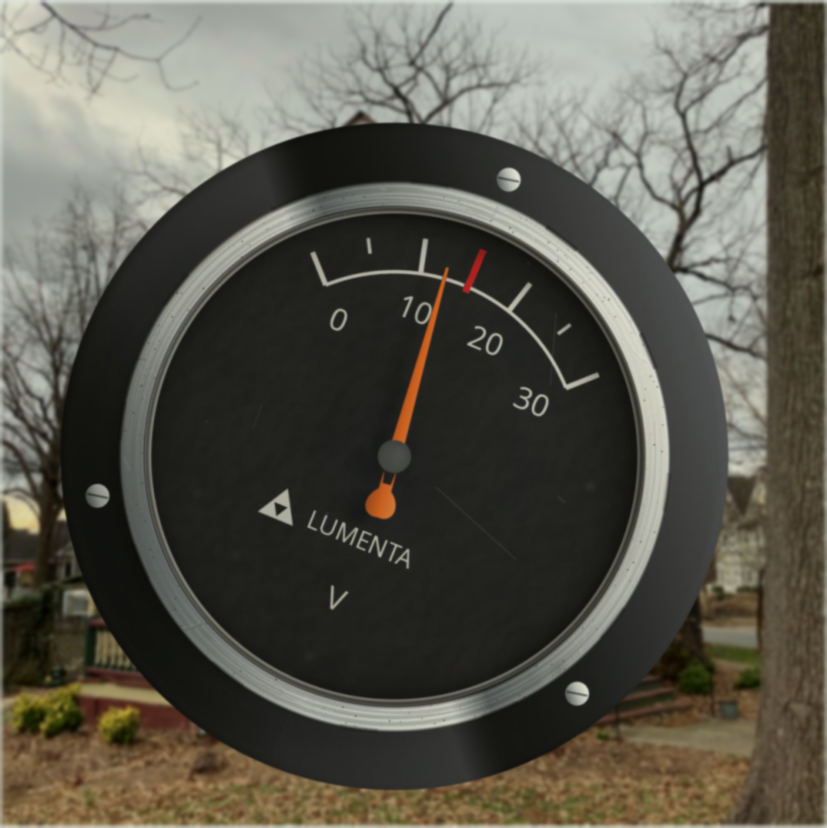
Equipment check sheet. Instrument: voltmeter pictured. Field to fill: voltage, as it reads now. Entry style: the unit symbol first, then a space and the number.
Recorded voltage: V 12.5
